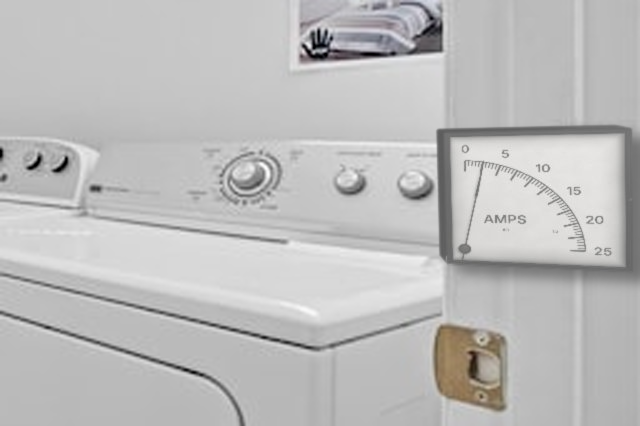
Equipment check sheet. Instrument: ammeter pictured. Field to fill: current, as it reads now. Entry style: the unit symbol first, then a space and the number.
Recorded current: A 2.5
